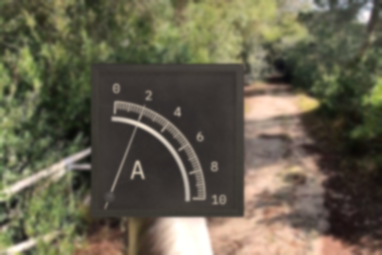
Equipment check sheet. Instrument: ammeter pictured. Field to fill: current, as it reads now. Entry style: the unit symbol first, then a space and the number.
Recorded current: A 2
